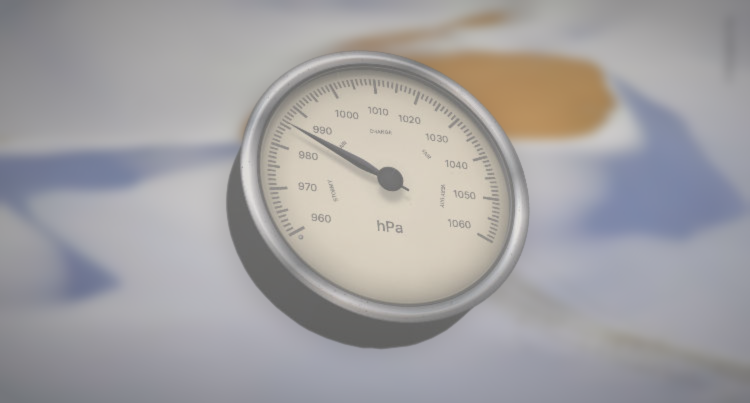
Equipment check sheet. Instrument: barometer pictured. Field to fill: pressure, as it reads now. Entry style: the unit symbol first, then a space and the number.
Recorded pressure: hPa 985
